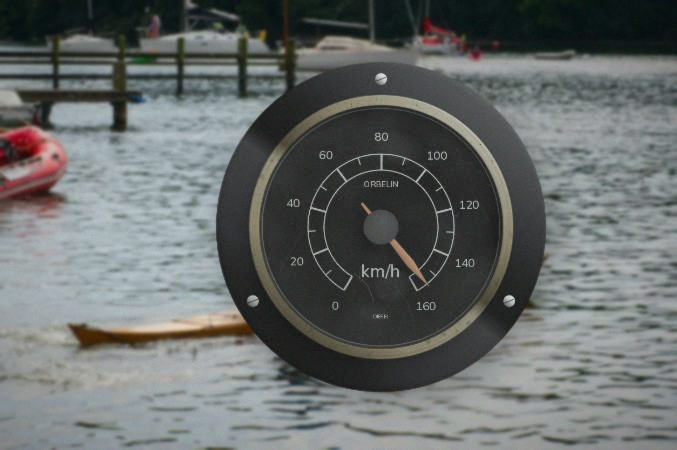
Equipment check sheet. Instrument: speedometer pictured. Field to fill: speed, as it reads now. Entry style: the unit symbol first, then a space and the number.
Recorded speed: km/h 155
